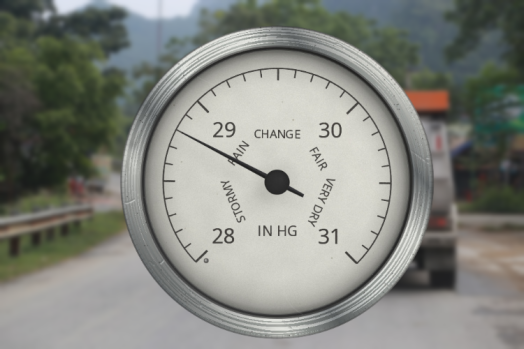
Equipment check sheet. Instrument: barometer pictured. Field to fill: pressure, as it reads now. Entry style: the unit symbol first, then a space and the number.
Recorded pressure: inHg 28.8
